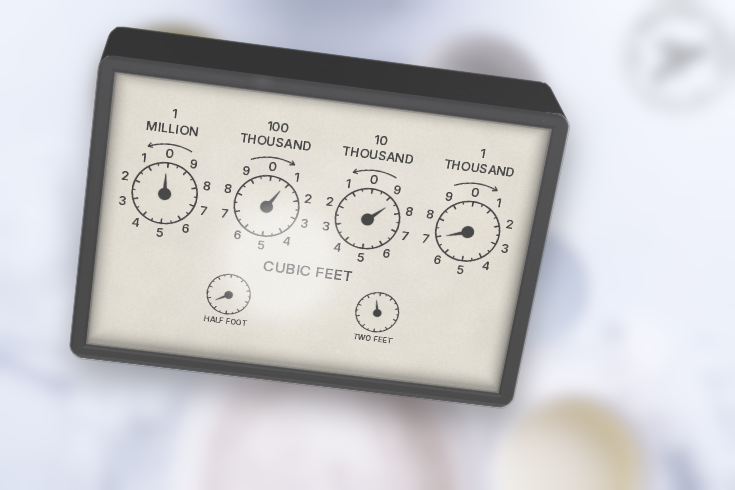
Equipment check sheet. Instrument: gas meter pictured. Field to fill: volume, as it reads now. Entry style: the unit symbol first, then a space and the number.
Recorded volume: ft³ 8700
